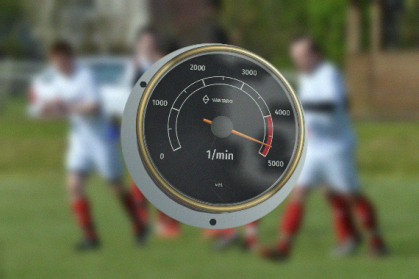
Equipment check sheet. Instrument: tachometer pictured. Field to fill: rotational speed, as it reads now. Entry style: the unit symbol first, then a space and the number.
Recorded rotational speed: rpm 4750
